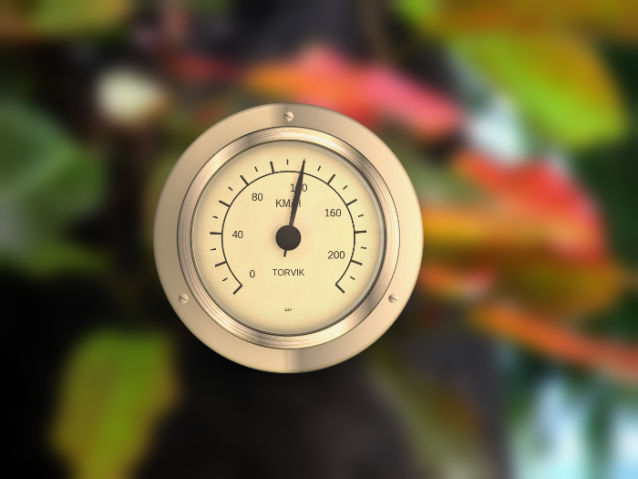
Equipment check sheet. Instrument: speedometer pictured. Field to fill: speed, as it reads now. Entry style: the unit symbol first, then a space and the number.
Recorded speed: km/h 120
